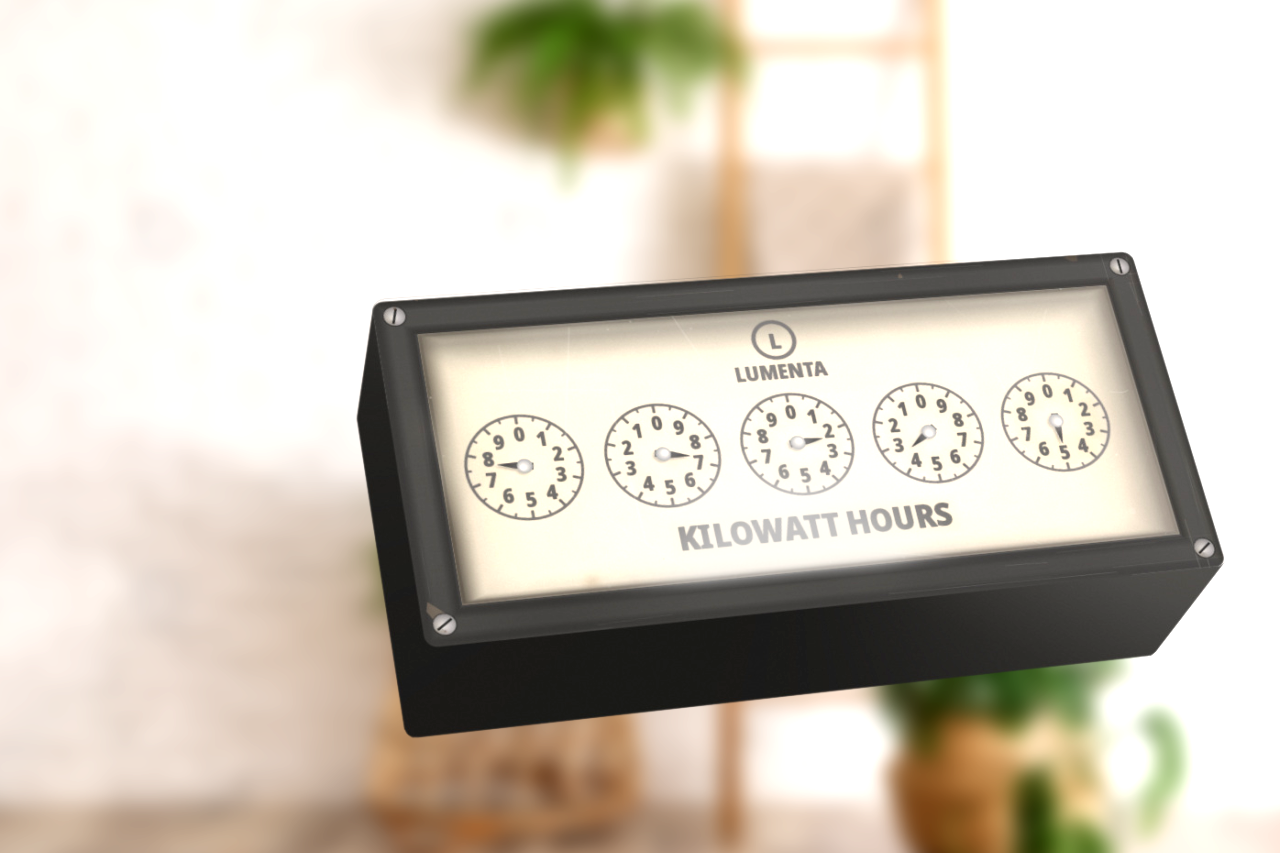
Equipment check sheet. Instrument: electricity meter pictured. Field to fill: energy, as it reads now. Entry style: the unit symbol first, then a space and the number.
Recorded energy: kWh 77235
